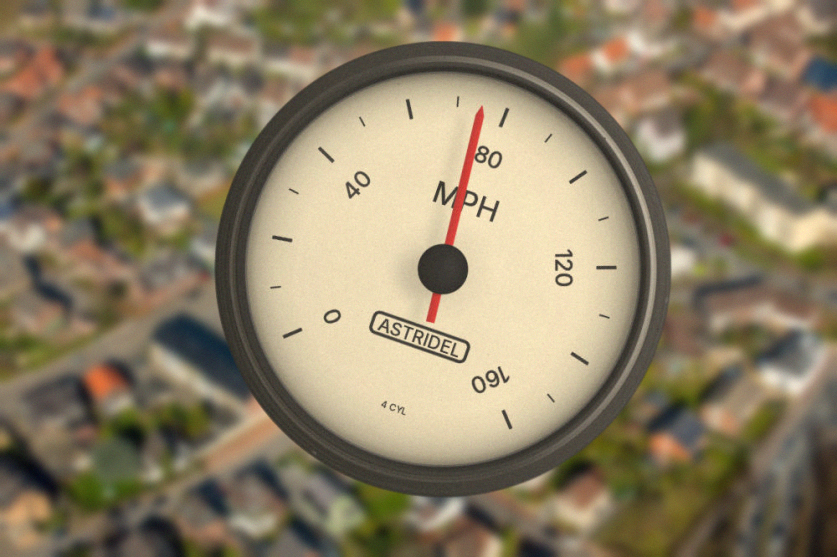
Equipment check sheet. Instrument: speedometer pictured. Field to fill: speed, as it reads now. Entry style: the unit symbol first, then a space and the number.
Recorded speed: mph 75
